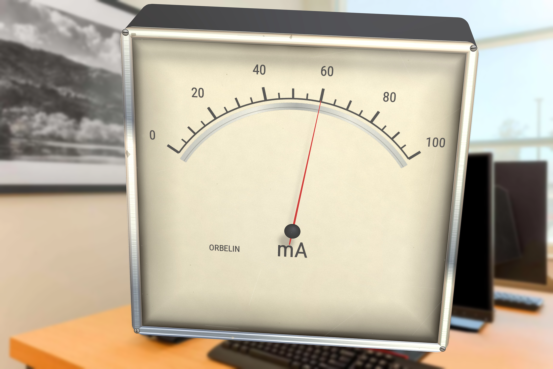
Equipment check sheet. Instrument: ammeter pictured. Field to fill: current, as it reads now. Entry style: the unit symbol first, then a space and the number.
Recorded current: mA 60
